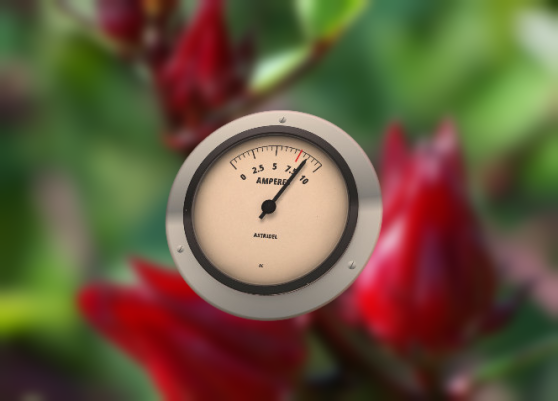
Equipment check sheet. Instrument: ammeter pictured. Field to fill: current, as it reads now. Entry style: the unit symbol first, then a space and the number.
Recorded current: A 8.5
